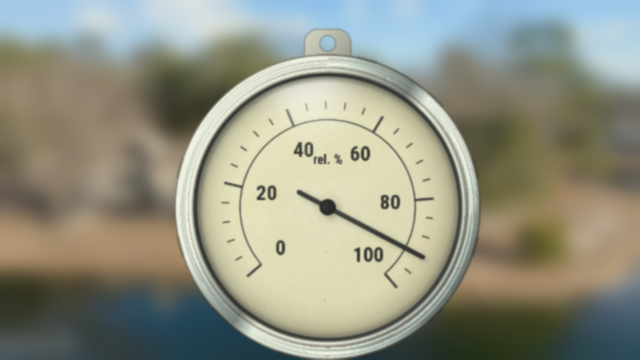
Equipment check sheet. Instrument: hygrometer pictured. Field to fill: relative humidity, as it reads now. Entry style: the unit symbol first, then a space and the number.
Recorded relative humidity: % 92
